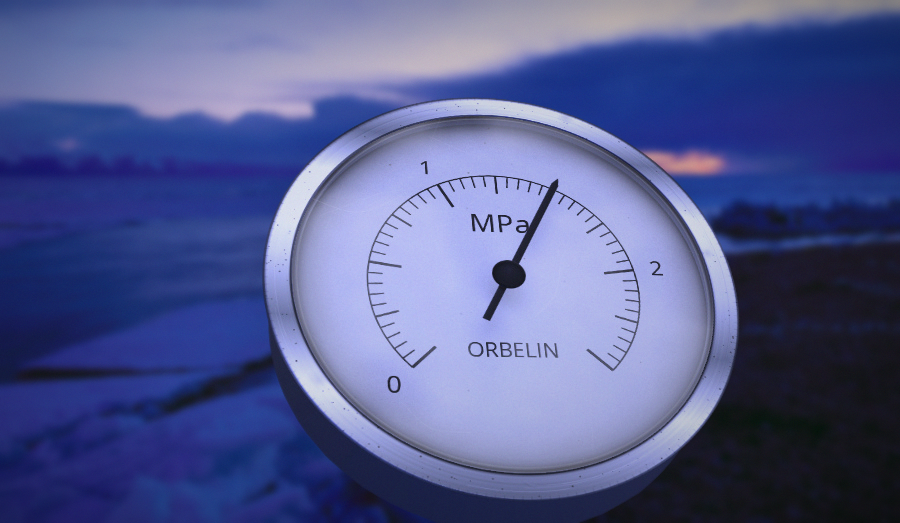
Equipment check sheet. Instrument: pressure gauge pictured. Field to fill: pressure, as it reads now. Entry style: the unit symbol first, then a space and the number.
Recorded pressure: MPa 1.5
